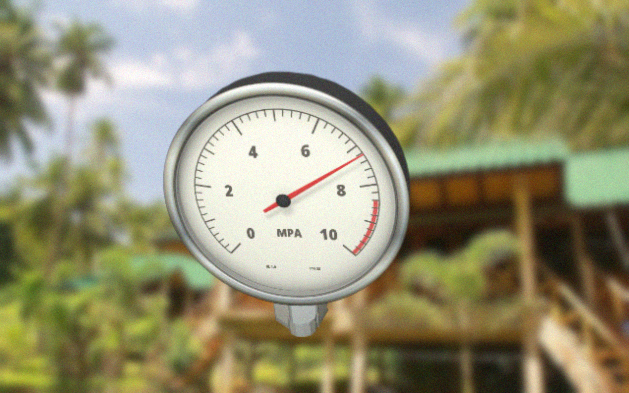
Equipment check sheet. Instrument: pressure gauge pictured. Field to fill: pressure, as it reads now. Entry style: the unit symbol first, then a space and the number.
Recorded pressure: MPa 7.2
